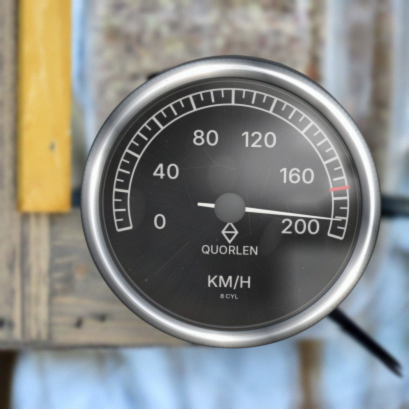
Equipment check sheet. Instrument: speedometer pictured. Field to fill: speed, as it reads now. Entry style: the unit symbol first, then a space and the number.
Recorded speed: km/h 190
